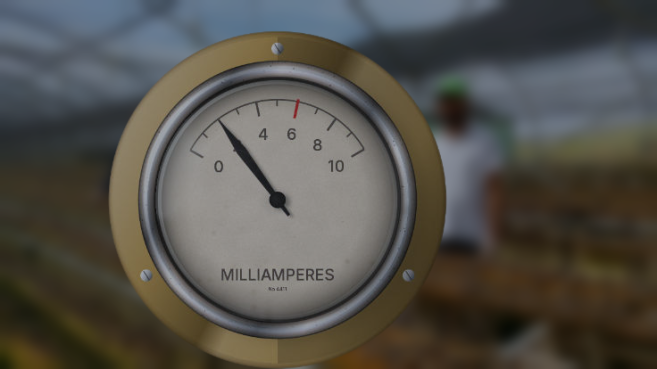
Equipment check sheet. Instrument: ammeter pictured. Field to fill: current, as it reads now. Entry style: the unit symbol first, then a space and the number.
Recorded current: mA 2
